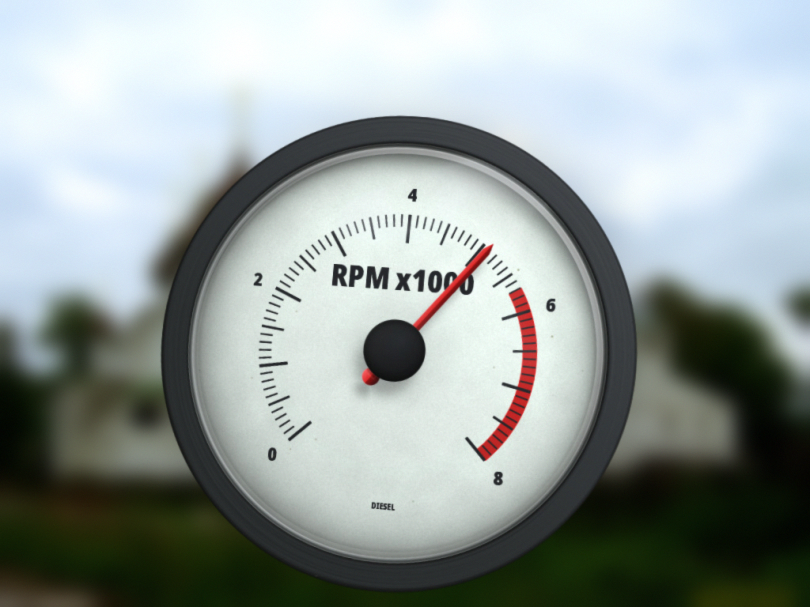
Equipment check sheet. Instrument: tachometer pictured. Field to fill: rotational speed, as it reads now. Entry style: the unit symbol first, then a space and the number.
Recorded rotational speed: rpm 5100
